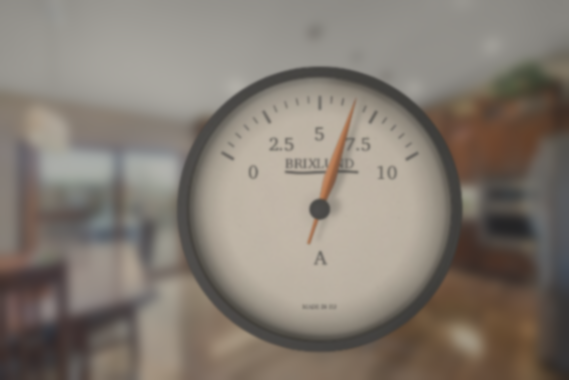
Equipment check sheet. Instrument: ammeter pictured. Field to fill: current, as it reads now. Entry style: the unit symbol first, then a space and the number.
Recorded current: A 6.5
